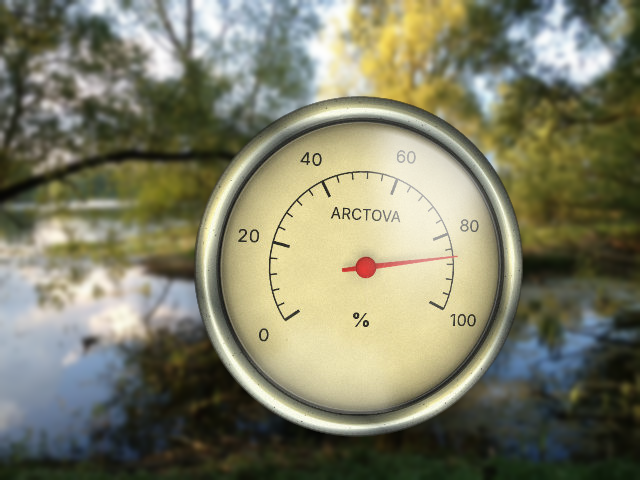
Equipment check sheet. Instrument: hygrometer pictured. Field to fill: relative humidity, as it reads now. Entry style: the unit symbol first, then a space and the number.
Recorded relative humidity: % 86
